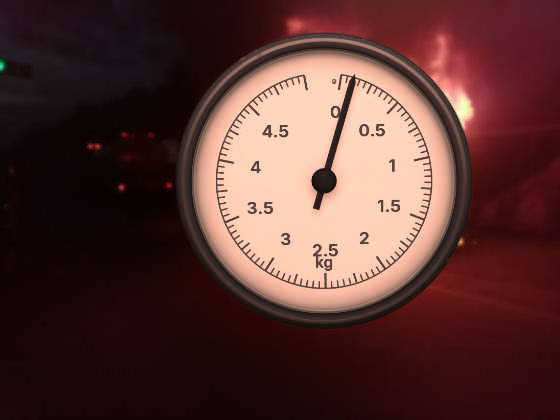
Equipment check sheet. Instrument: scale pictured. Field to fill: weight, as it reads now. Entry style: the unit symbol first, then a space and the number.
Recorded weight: kg 0.1
